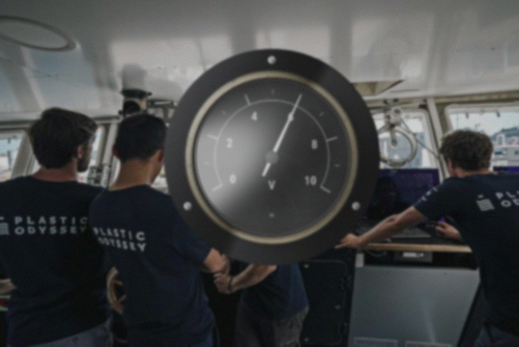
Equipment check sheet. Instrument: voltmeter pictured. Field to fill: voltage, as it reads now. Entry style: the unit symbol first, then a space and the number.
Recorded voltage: V 6
